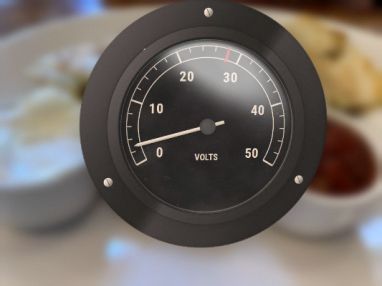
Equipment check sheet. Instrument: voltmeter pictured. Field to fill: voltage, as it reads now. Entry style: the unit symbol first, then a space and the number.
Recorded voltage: V 3
